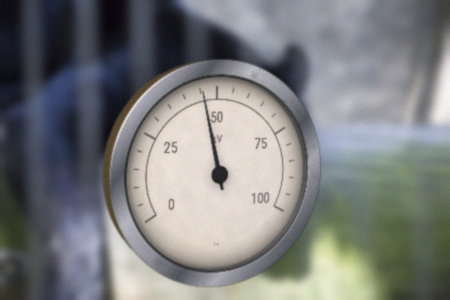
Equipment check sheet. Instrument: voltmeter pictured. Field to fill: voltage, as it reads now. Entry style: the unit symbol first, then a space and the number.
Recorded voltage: kV 45
